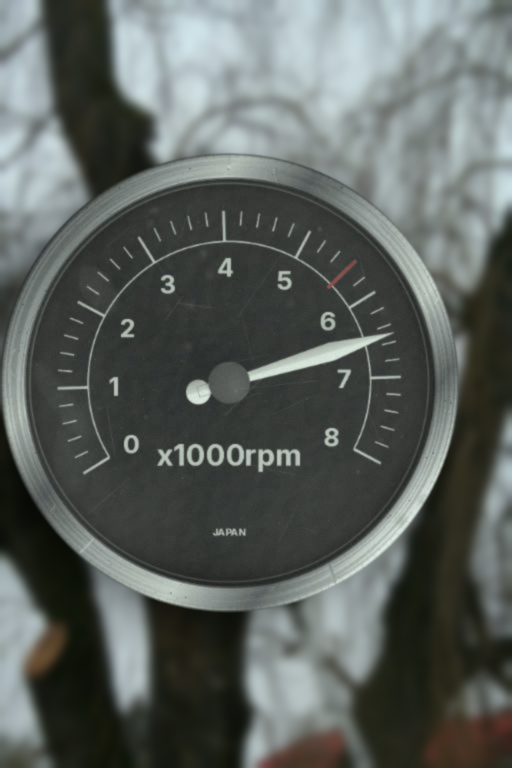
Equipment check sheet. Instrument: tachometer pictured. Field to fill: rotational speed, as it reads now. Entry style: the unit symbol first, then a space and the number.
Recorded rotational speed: rpm 6500
